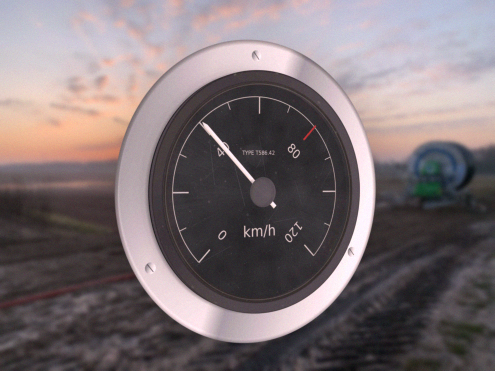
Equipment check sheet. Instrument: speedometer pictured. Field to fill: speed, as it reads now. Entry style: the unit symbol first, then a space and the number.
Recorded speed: km/h 40
